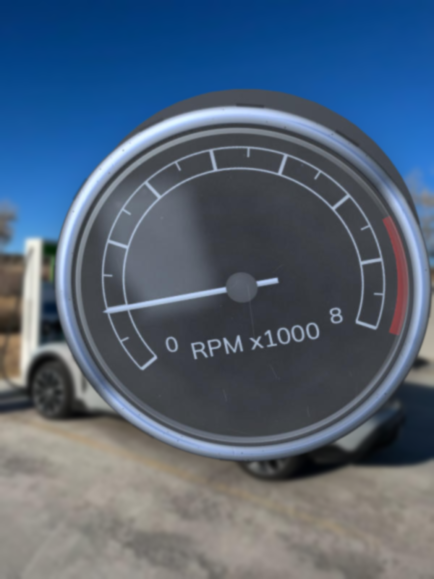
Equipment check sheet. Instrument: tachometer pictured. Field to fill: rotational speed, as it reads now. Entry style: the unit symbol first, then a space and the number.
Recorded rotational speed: rpm 1000
